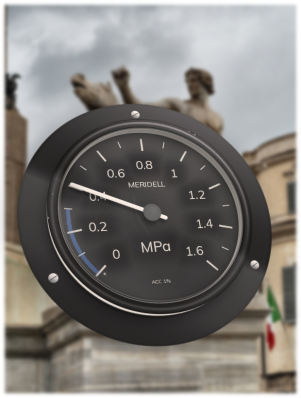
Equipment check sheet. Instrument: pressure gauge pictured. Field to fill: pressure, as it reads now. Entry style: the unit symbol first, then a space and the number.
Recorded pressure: MPa 0.4
